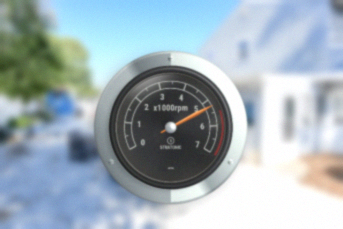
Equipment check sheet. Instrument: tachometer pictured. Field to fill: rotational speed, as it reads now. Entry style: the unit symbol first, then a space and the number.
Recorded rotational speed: rpm 5250
